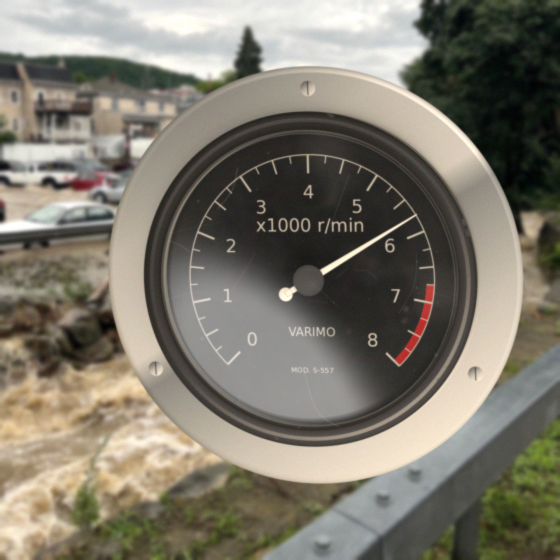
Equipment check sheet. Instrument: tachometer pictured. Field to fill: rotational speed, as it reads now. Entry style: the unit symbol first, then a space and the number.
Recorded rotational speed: rpm 5750
